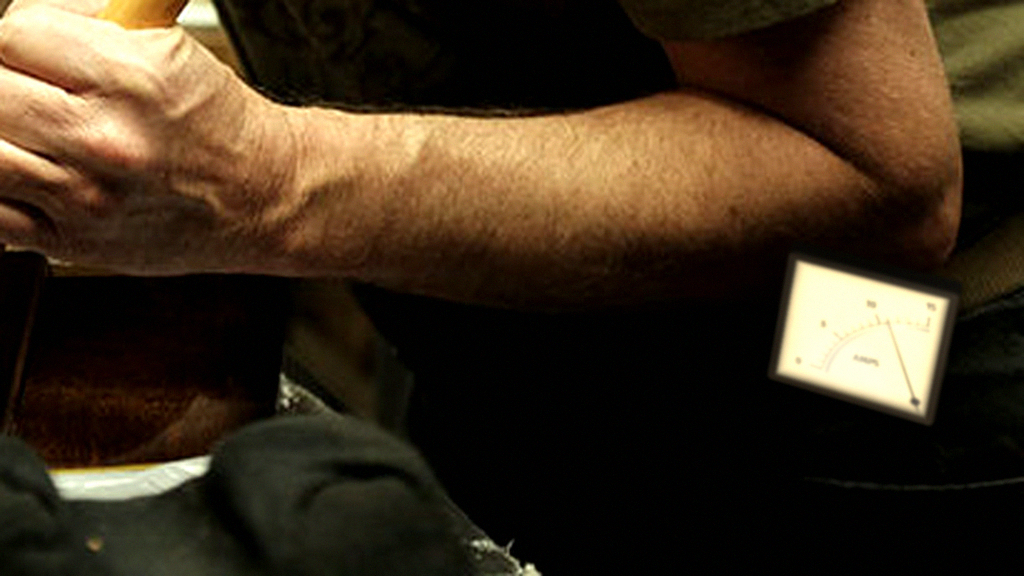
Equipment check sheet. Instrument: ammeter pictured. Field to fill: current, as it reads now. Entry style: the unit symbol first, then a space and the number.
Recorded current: A 11
